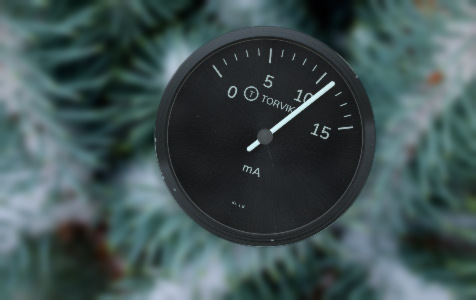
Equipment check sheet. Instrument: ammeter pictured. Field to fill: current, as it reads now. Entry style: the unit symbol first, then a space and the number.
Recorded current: mA 11
